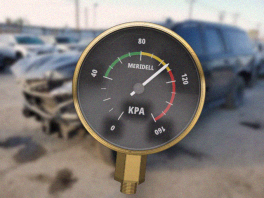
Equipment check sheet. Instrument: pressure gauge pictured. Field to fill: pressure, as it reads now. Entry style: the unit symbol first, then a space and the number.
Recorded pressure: kPa 105
